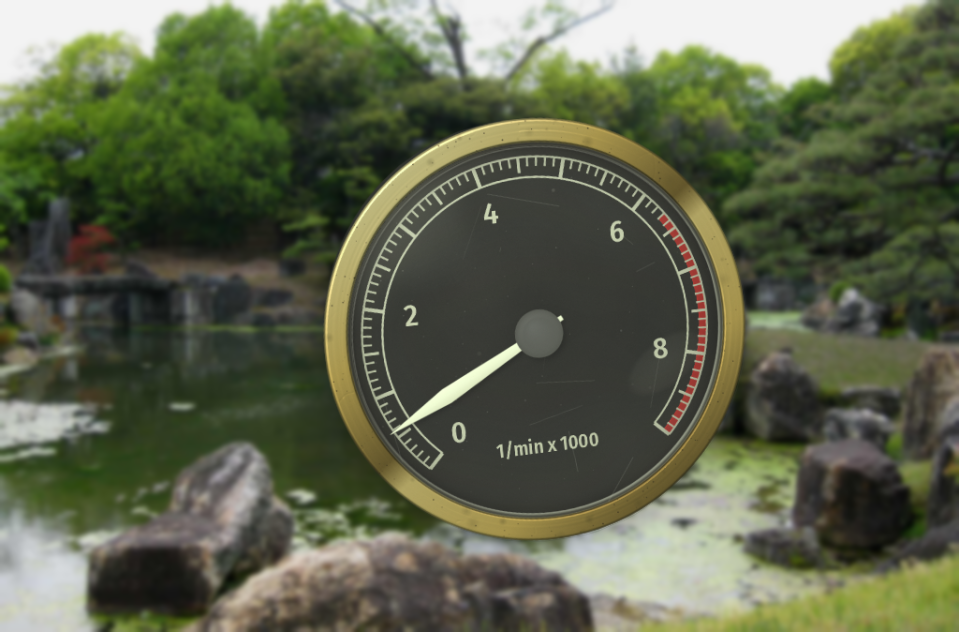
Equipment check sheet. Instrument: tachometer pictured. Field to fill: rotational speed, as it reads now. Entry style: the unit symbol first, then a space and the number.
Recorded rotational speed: rpm 600
